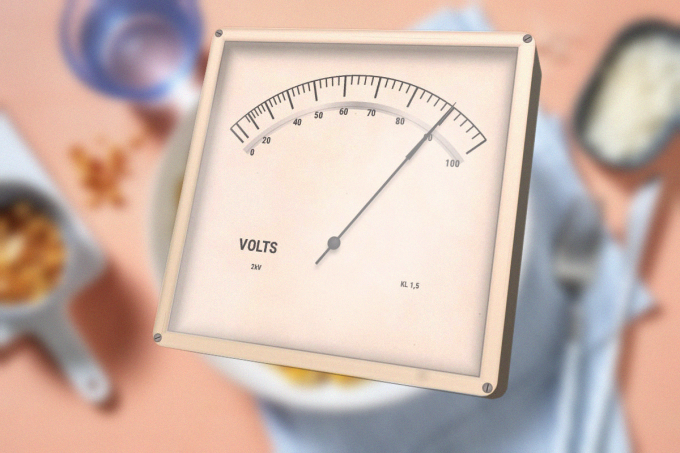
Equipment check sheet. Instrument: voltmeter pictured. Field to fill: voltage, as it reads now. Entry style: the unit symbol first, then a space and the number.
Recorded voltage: V 90
